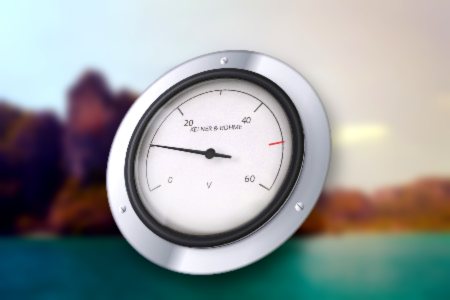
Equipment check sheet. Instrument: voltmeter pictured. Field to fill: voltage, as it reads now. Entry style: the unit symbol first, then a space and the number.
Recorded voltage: V 10
